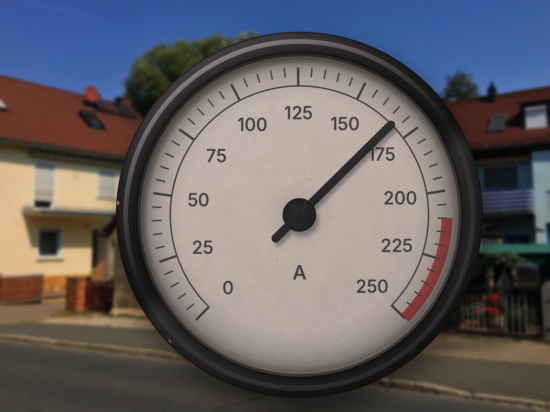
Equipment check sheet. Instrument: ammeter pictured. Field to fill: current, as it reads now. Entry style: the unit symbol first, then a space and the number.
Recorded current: A 167.5
